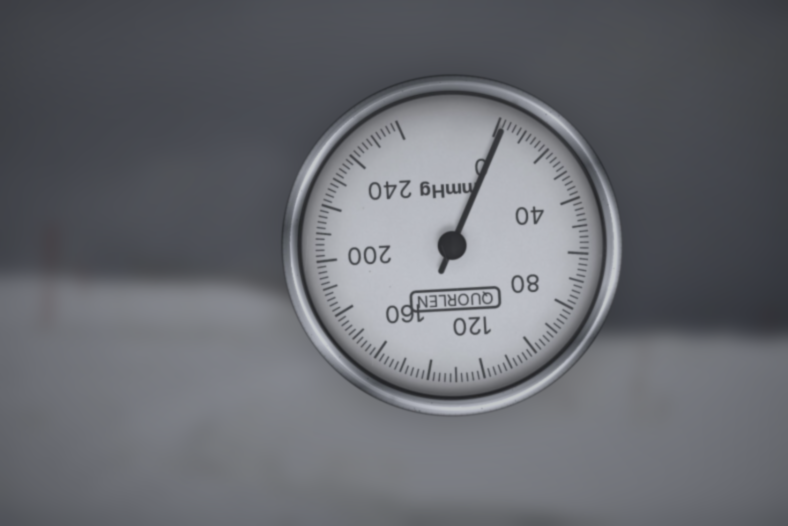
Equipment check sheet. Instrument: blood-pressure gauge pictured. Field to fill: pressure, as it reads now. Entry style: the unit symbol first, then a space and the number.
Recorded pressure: mmHg 2
